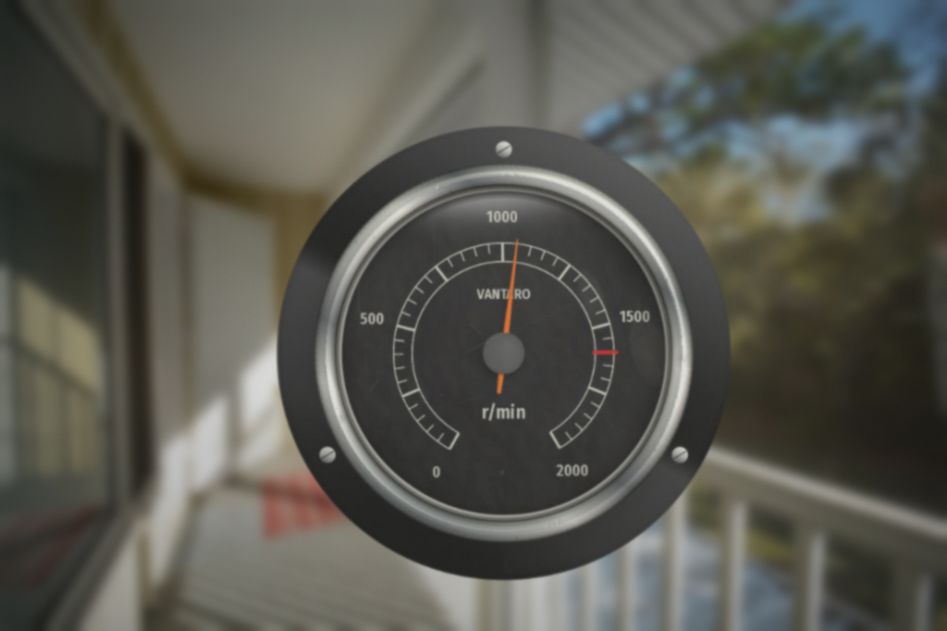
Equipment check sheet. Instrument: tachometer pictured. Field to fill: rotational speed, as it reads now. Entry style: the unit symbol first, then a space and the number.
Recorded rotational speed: rpm 1050
